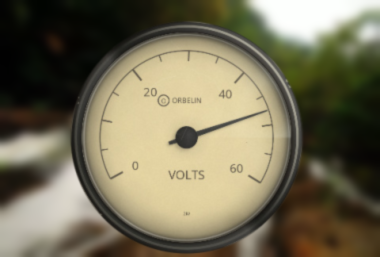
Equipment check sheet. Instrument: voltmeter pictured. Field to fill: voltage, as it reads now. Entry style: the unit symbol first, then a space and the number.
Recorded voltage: V 47.5
